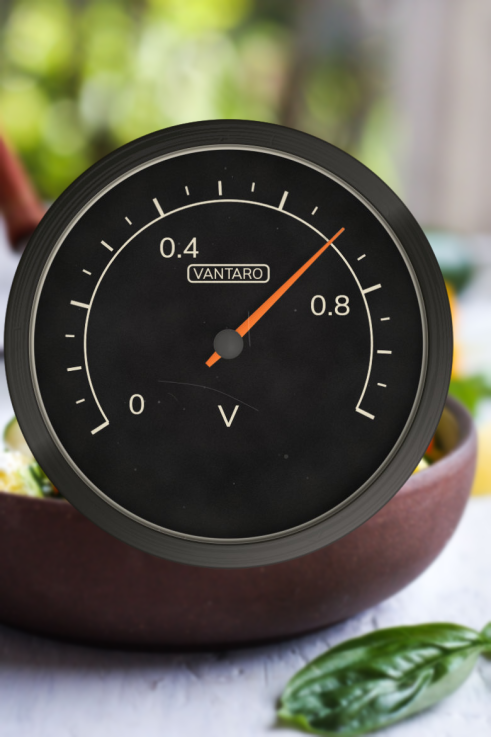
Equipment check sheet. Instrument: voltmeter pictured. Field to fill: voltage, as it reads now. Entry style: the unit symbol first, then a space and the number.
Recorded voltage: V 0.7
